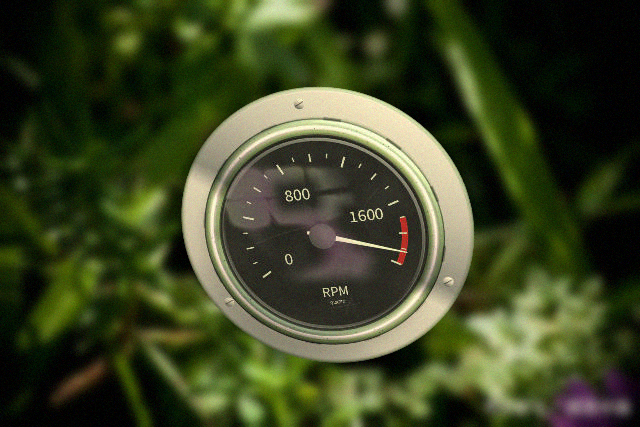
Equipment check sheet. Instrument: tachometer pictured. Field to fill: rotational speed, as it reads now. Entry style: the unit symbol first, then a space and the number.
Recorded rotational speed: rpm 1900
